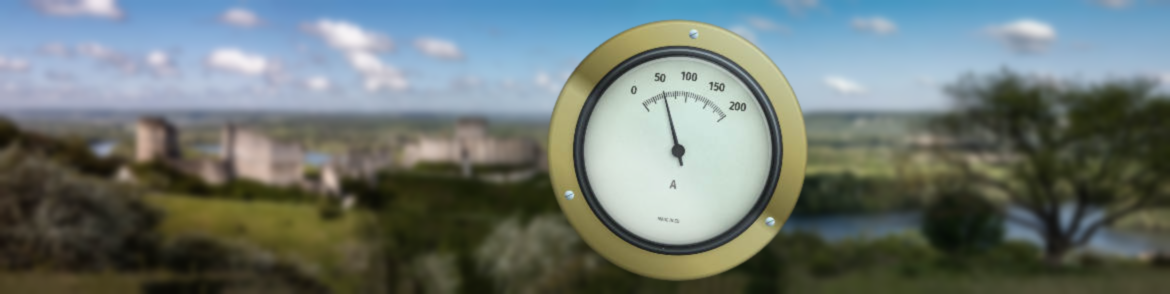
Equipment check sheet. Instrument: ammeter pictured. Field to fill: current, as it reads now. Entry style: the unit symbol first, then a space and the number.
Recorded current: A 50
